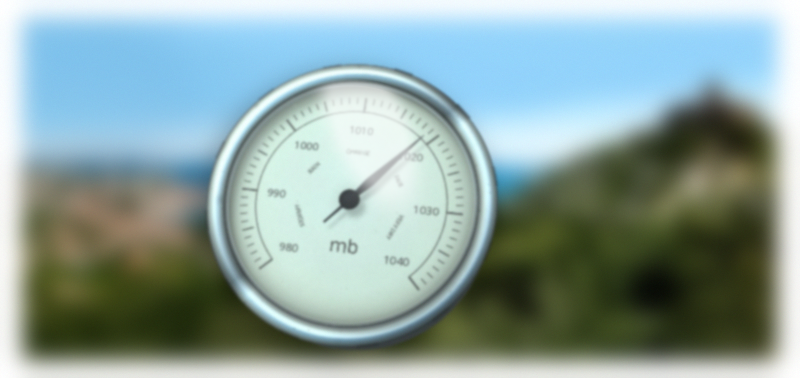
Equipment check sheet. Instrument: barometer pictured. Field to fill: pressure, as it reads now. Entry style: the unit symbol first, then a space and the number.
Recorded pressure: mbar 1019
